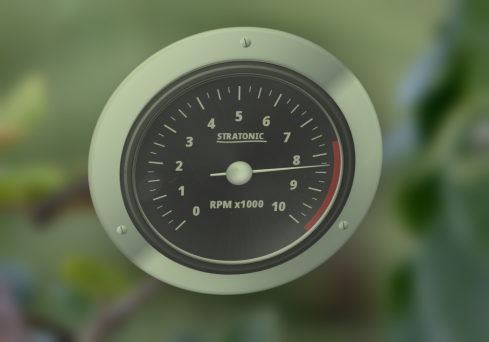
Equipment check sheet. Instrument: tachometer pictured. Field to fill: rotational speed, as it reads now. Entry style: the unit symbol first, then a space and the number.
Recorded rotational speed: rpm 8250
